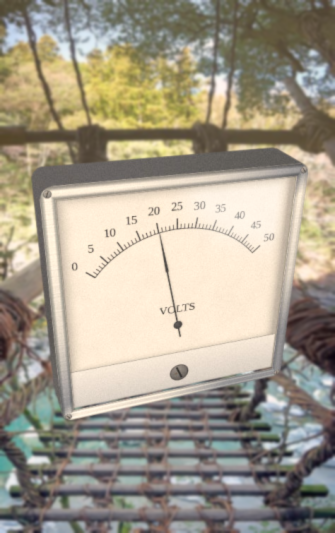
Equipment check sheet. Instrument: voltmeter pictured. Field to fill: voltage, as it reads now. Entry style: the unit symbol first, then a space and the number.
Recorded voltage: V 20
